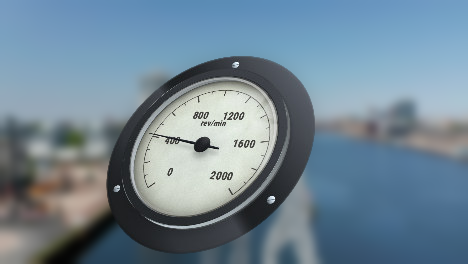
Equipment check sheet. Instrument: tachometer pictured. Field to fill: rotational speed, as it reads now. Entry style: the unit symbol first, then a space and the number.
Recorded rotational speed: rpm 400
